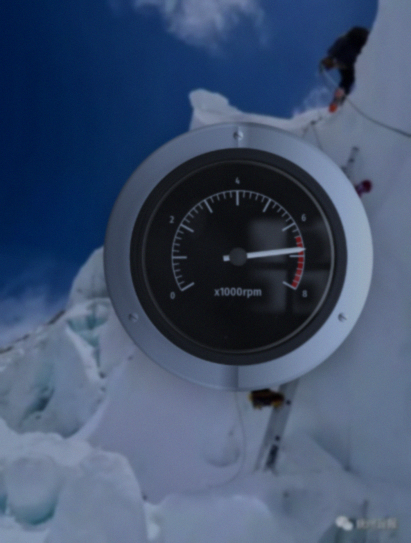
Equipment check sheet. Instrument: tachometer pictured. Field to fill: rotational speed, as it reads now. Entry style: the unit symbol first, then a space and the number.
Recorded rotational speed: rpm 6800
